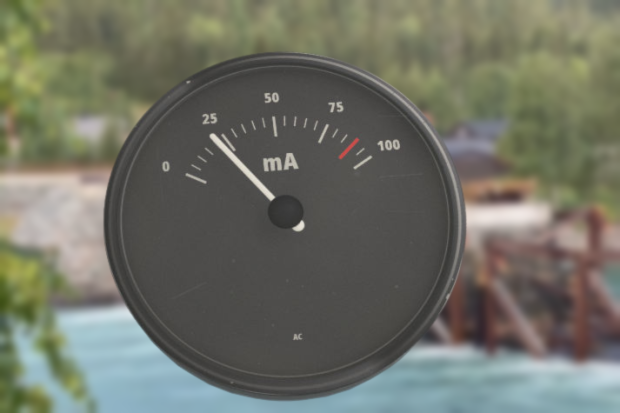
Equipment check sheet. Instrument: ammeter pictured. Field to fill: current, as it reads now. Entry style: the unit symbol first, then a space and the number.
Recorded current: mA 20
